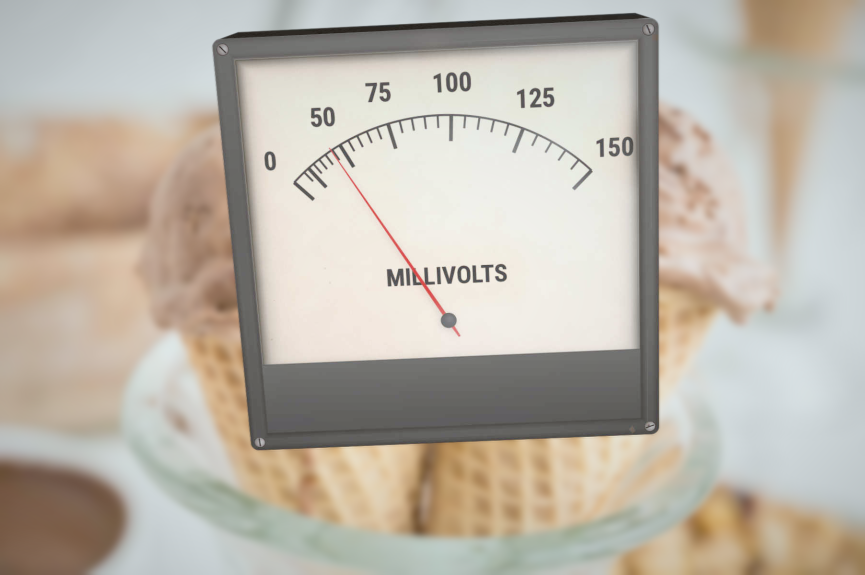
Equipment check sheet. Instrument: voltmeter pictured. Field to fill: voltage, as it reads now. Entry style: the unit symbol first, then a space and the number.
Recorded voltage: mV 45
